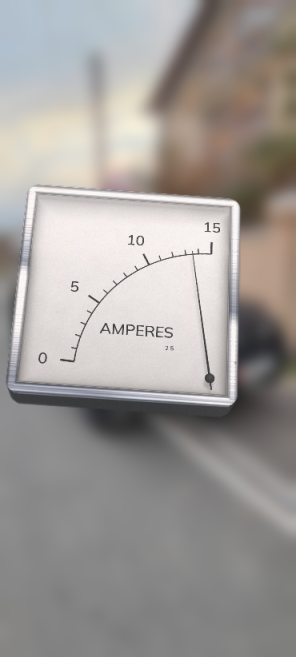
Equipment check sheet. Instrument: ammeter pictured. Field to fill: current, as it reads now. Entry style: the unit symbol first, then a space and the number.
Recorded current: A 13.5
